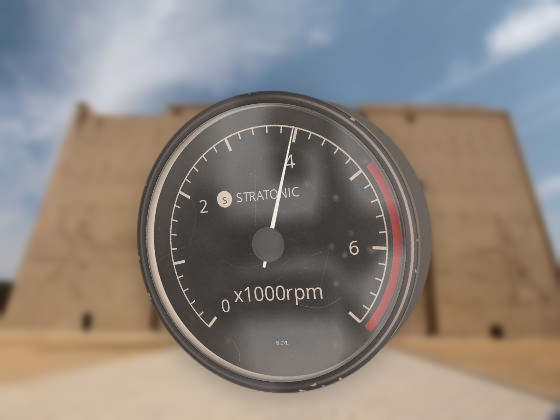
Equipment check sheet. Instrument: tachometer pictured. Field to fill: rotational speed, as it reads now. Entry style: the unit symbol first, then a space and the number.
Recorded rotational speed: rpm 4000
